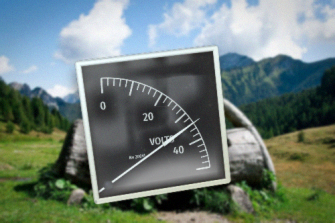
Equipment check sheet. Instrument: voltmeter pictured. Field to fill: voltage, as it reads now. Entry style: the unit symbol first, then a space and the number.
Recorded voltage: V 34
